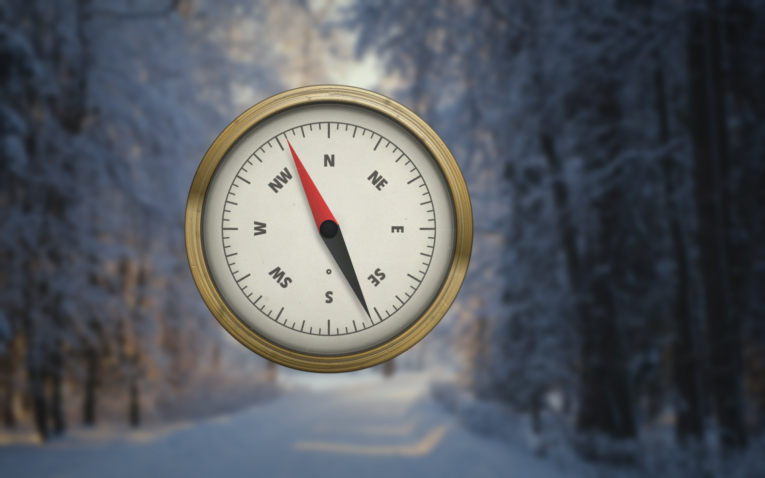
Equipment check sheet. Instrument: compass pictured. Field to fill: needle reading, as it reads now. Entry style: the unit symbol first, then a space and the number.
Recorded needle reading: ° 335
